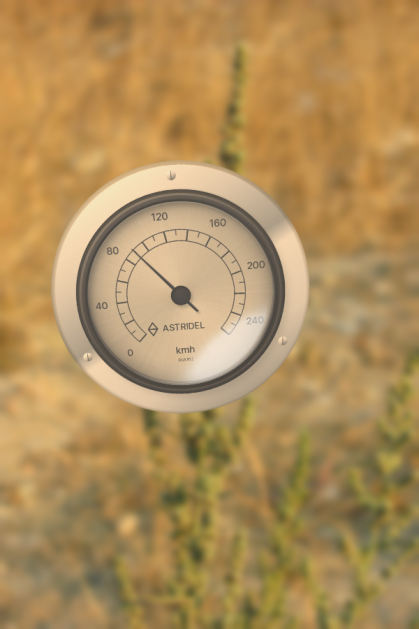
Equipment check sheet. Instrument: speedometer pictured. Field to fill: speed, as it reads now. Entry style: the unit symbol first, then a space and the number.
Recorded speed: km/h 90
